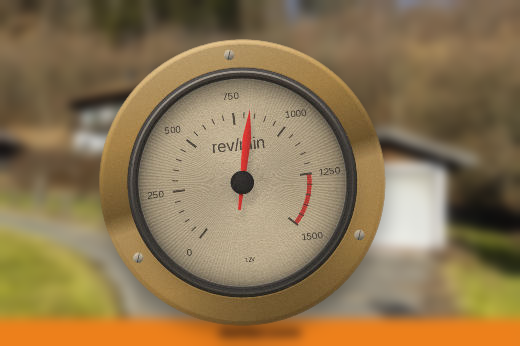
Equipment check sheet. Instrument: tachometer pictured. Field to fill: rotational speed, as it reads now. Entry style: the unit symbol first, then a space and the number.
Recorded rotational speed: rpm 825
